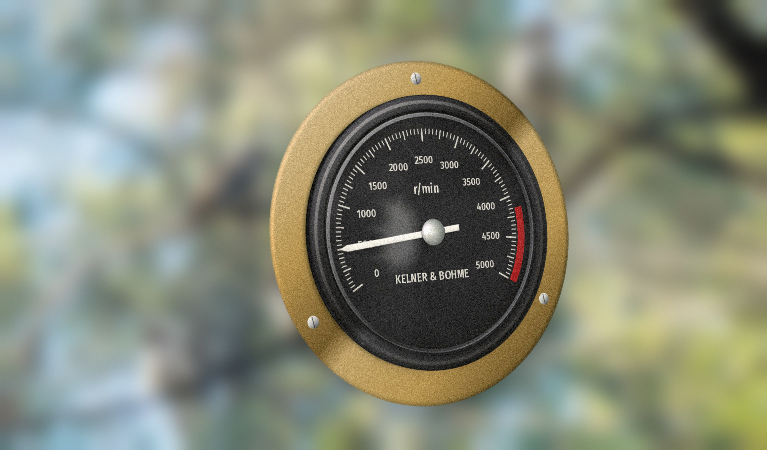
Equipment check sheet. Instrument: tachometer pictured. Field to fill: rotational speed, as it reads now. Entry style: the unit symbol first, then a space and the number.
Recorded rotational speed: rpm 500
